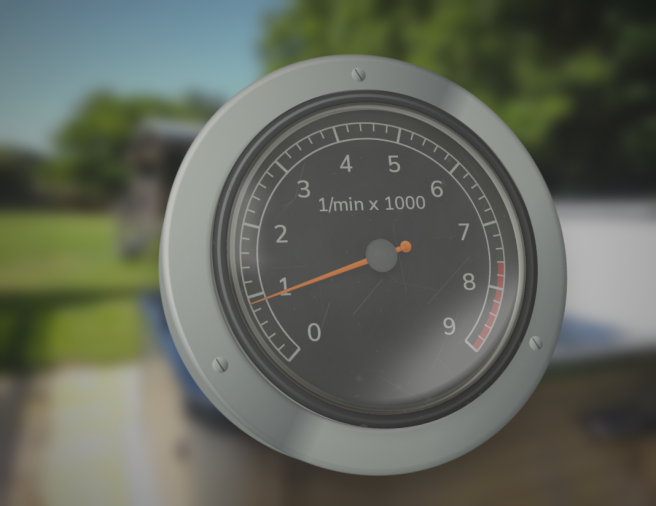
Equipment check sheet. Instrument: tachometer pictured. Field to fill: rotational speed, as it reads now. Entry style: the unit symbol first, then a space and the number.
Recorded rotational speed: rpm 900
